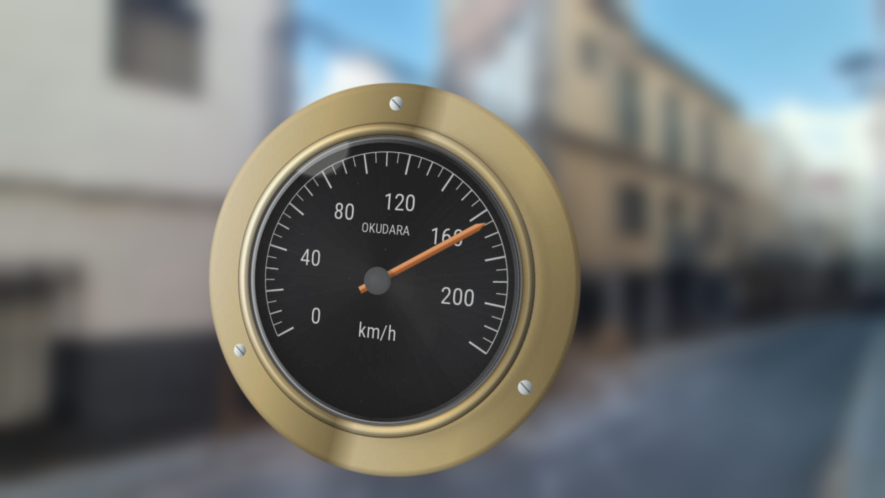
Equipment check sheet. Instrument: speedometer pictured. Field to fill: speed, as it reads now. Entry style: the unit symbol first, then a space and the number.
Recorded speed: km/h 165
